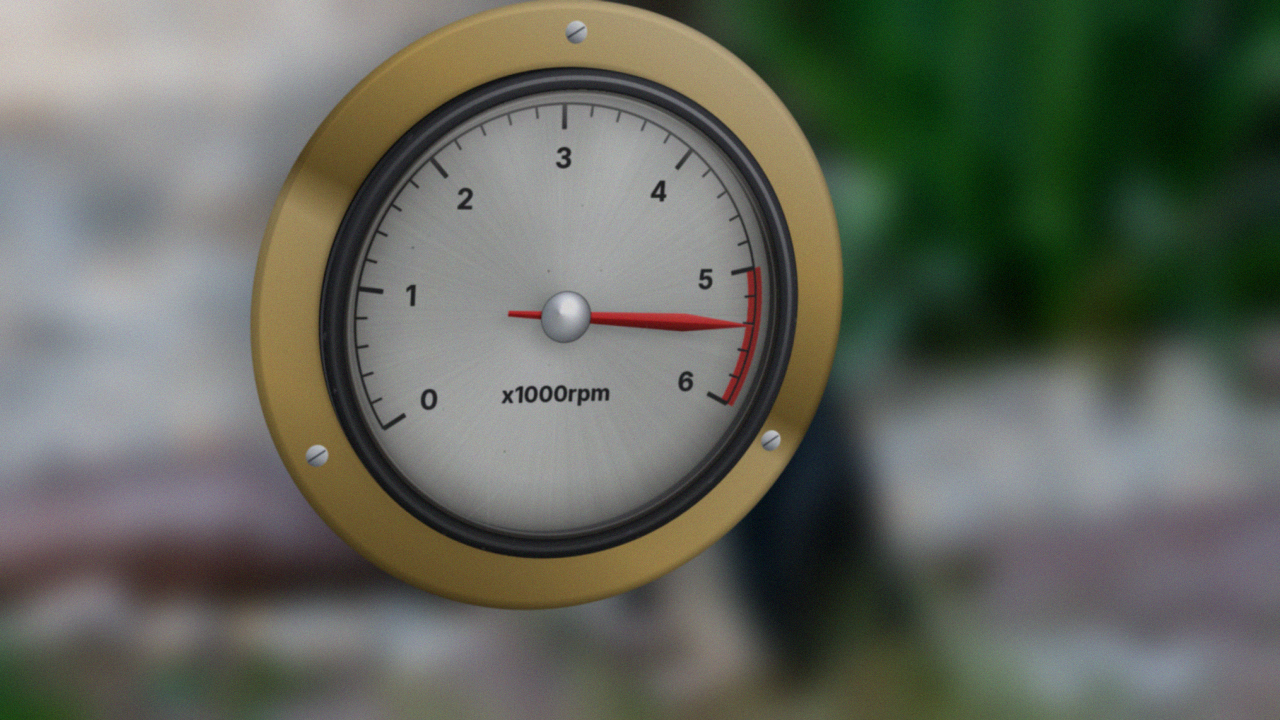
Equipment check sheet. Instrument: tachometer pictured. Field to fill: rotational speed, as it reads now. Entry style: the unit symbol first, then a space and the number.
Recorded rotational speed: rpm 5400
